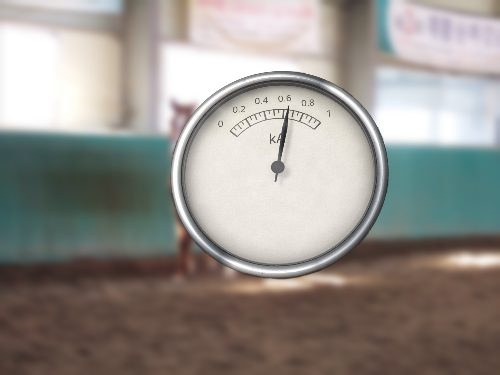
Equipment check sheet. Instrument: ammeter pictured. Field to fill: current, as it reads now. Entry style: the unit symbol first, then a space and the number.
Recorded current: kA 0.65
